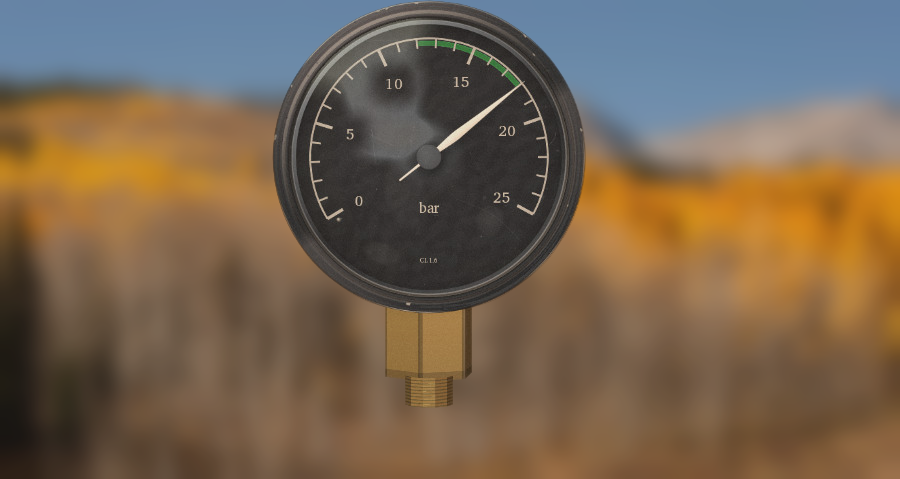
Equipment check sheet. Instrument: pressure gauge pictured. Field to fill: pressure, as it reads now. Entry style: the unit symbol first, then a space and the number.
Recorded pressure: bar 18
